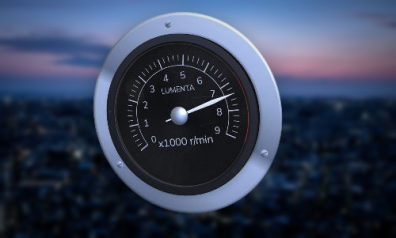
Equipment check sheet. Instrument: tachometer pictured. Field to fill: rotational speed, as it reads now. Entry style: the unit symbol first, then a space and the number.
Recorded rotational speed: rpm 7400
